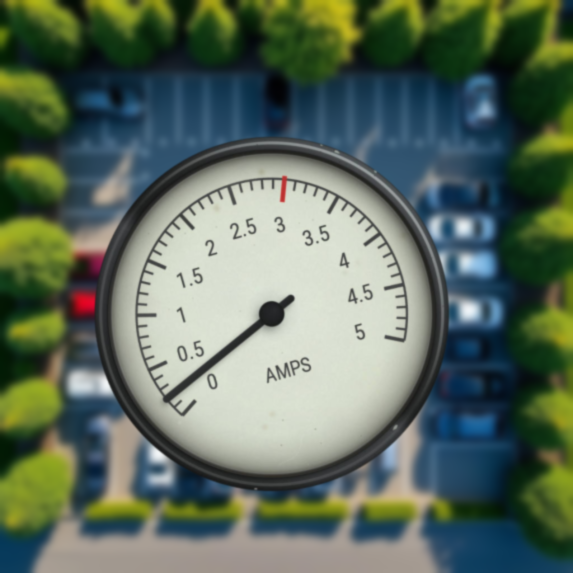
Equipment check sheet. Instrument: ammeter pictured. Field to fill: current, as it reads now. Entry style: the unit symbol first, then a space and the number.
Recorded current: A 0.2
